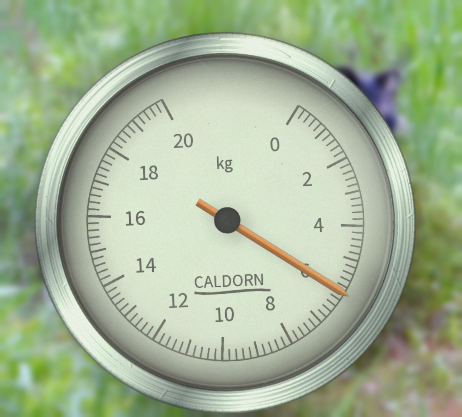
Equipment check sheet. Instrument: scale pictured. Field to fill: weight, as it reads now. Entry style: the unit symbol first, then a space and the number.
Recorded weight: kg 6
